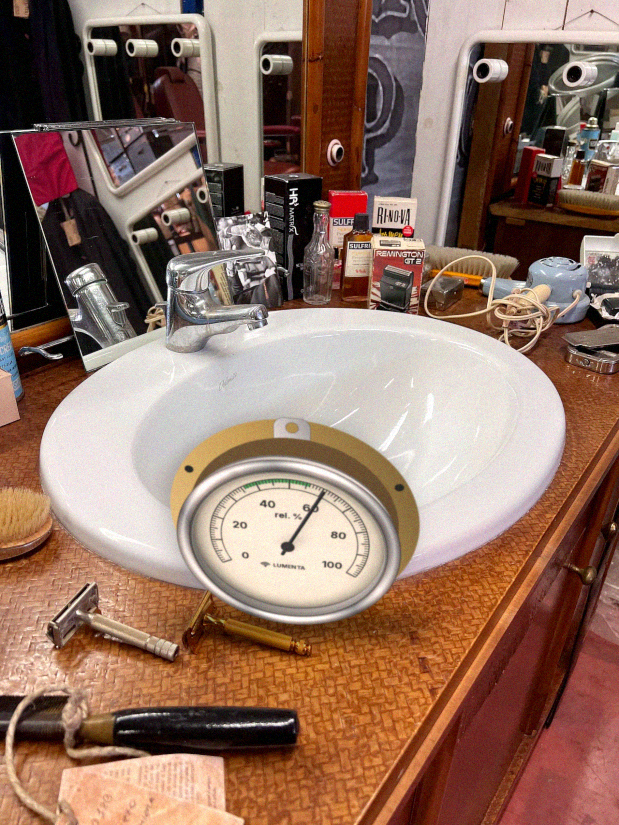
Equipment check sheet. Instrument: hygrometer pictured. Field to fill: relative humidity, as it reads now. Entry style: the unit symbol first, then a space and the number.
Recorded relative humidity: % 60
